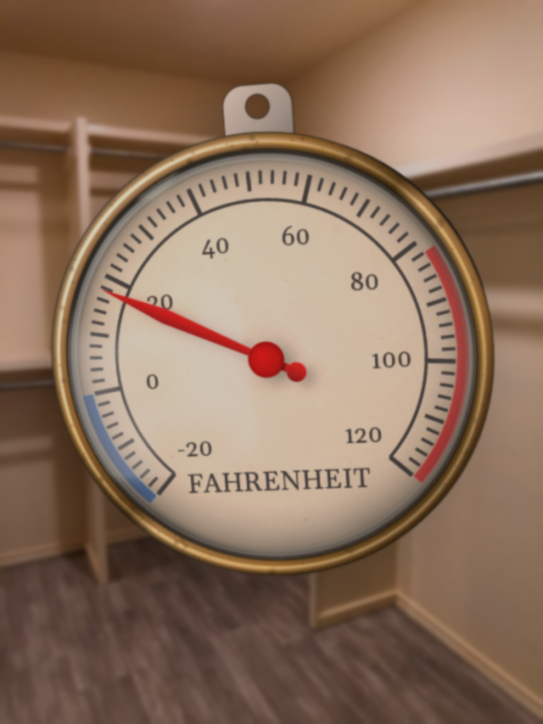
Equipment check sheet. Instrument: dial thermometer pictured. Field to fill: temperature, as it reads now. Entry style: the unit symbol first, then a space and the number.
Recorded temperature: °F 18
